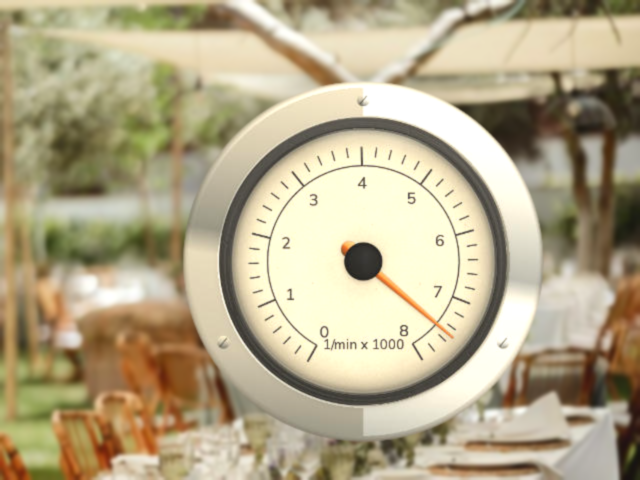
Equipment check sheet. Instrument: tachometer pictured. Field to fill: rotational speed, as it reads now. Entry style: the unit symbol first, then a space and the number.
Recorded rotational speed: rpm 7500
